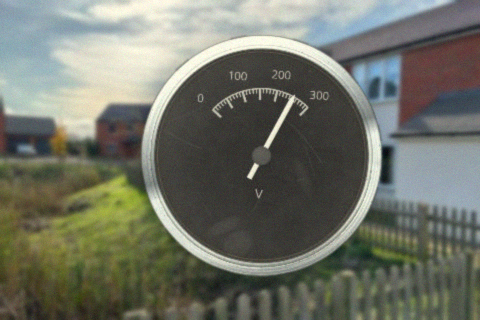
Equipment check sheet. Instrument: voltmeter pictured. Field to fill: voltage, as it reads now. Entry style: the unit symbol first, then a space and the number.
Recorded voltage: V 250
